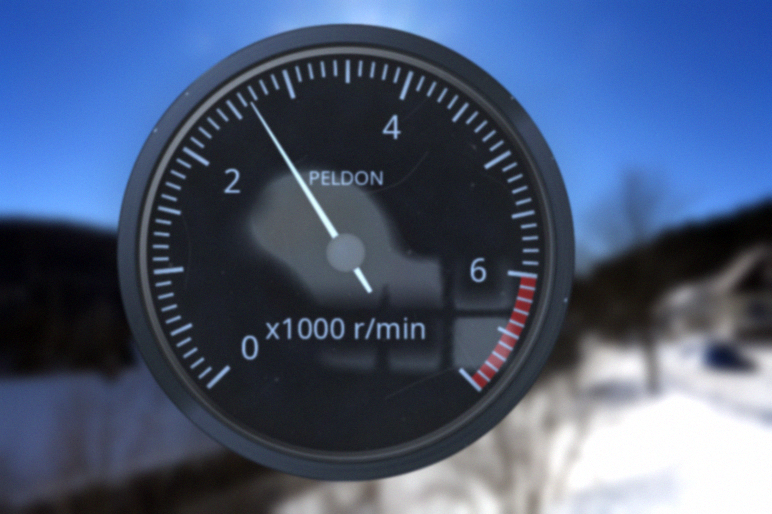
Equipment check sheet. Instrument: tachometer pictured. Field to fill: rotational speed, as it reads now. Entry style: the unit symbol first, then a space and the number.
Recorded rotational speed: rpm 2650
